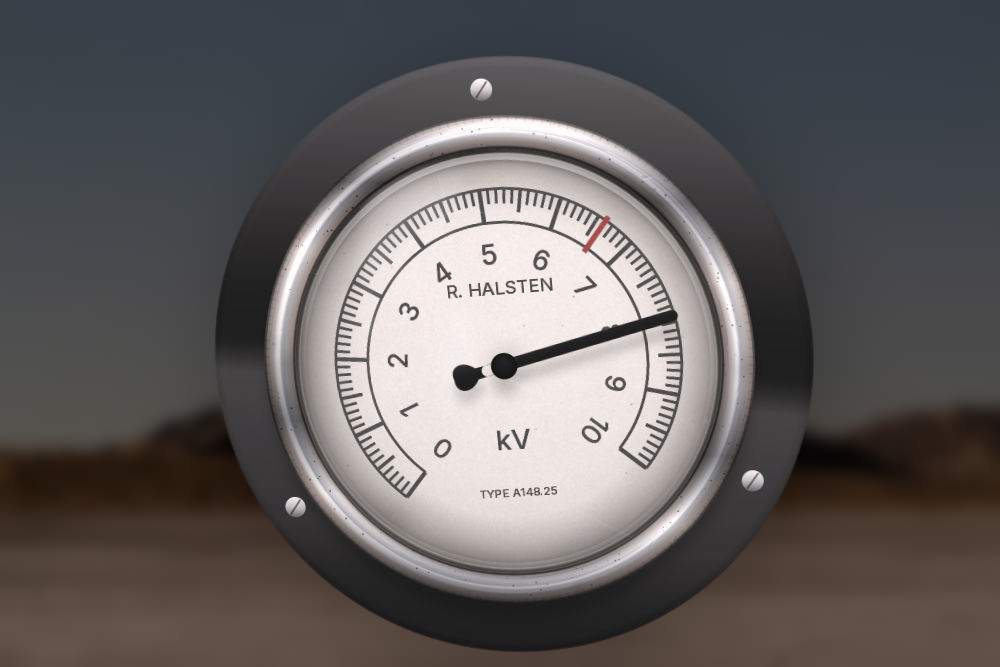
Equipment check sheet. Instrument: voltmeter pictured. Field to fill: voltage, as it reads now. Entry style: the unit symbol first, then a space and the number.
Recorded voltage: kV 8
